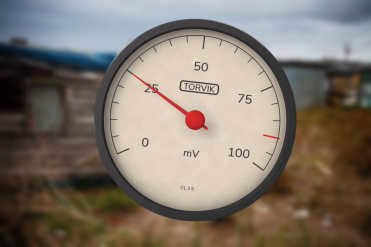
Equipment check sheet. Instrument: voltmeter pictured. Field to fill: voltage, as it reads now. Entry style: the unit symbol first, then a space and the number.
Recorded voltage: mV 25
